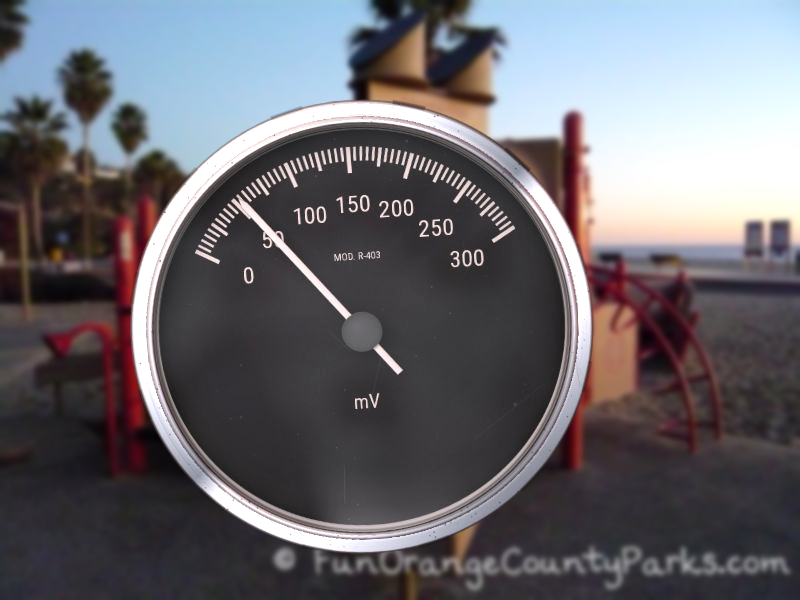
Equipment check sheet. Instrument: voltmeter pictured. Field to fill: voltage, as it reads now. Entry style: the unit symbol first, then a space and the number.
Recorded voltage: mV 55
